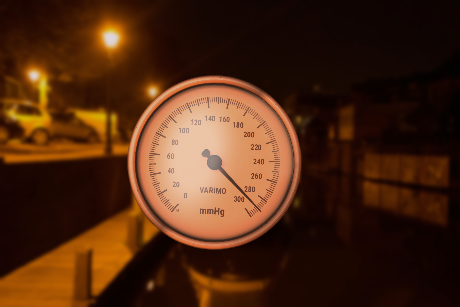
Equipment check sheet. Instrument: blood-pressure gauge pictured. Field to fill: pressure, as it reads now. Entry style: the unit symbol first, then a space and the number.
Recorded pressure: mmHg 290
